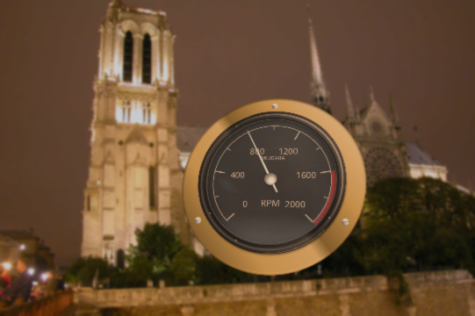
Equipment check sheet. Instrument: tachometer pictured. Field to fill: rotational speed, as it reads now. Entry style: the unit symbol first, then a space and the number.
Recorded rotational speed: rpm 800
